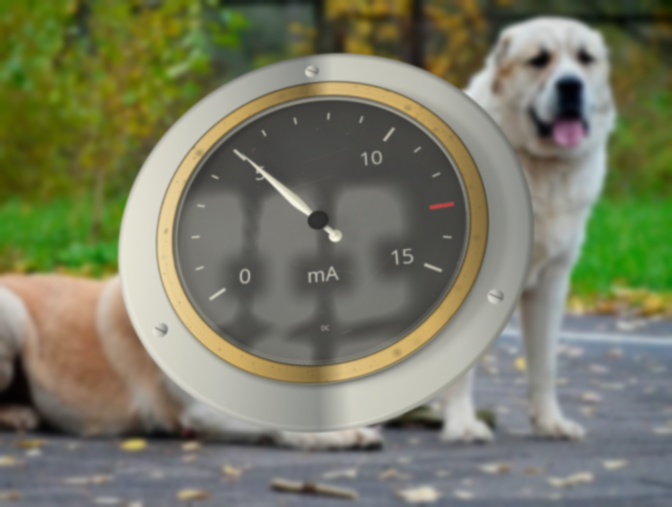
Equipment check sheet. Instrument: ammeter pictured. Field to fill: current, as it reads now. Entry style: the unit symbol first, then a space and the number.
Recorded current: mA 5
